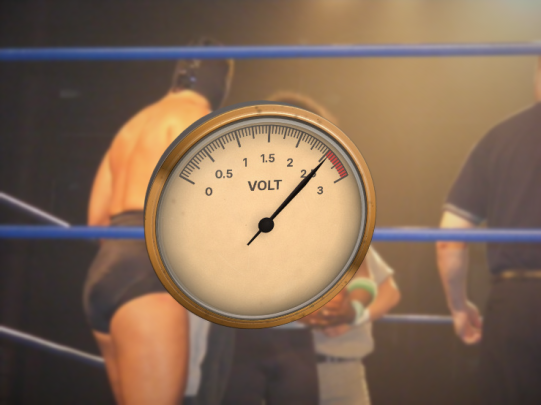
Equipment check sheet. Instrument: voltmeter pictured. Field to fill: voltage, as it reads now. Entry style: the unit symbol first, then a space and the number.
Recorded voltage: V 2.5
